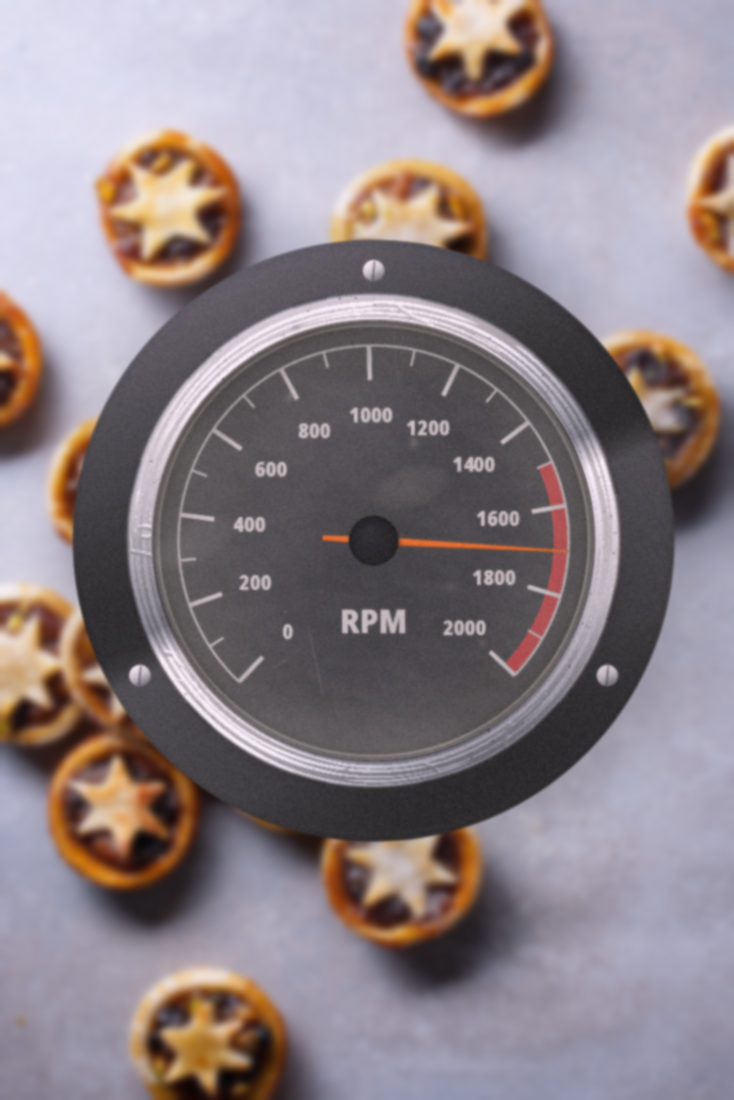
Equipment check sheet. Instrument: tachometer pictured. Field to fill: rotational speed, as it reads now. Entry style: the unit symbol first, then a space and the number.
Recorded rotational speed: rpm 1700
